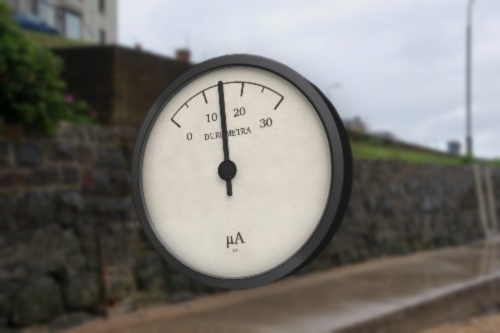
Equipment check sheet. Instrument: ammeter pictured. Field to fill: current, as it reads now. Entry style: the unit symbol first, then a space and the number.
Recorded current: µA 15
